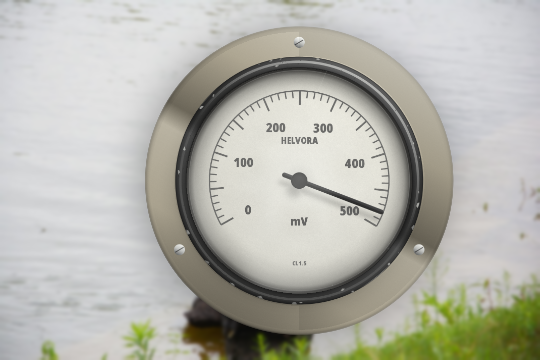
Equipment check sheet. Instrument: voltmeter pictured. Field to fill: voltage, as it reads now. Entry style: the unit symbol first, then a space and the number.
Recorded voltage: mV 480
